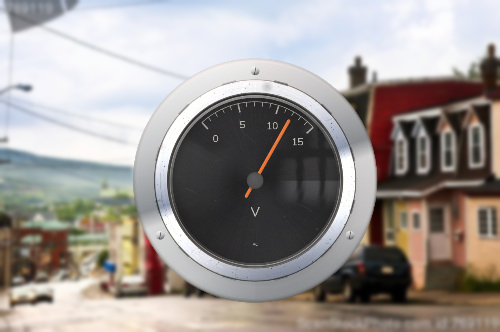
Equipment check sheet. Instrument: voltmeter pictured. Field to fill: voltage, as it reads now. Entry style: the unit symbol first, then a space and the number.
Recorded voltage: V 12
